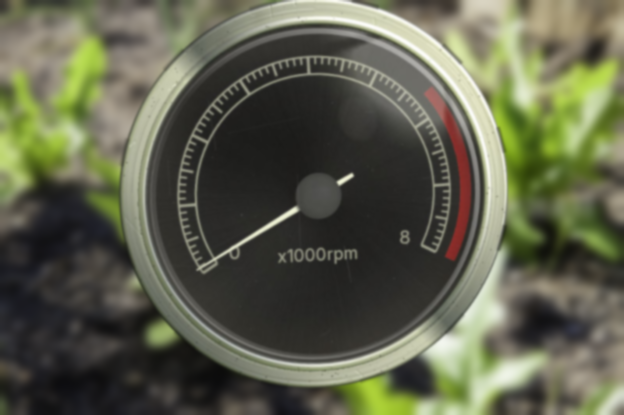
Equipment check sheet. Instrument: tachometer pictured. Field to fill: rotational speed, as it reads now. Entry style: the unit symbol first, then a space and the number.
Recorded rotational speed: rpm 100
